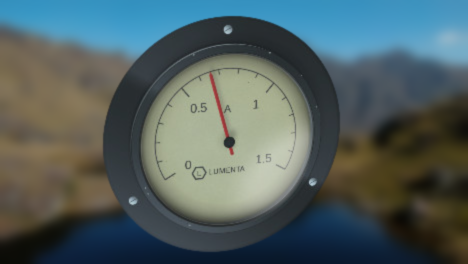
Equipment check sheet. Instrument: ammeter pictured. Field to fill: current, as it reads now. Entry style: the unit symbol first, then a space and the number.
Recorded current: A 0.65
